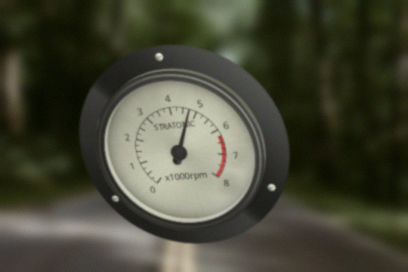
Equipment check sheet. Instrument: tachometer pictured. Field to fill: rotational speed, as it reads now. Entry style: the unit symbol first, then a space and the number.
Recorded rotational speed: rpm 4750
